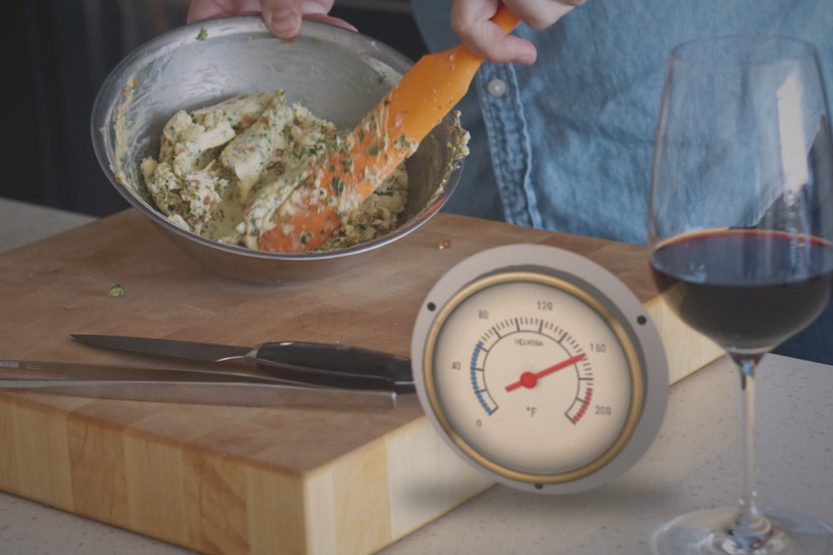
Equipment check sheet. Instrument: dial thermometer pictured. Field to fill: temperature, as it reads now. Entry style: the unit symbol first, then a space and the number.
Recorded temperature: °F 160
